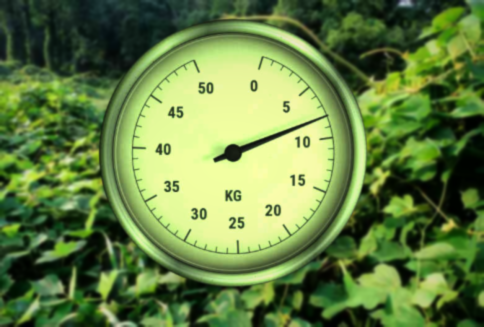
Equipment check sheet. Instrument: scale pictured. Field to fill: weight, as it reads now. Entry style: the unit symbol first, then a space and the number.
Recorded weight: kg 8
